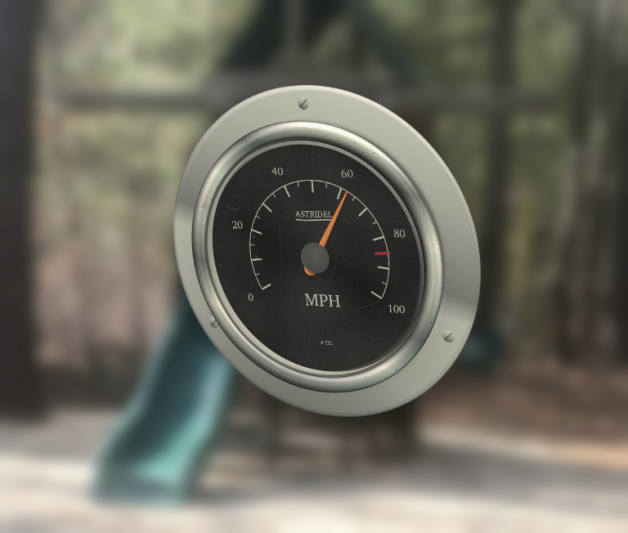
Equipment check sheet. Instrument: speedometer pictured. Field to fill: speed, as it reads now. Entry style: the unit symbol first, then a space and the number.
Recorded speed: mph 62.5
